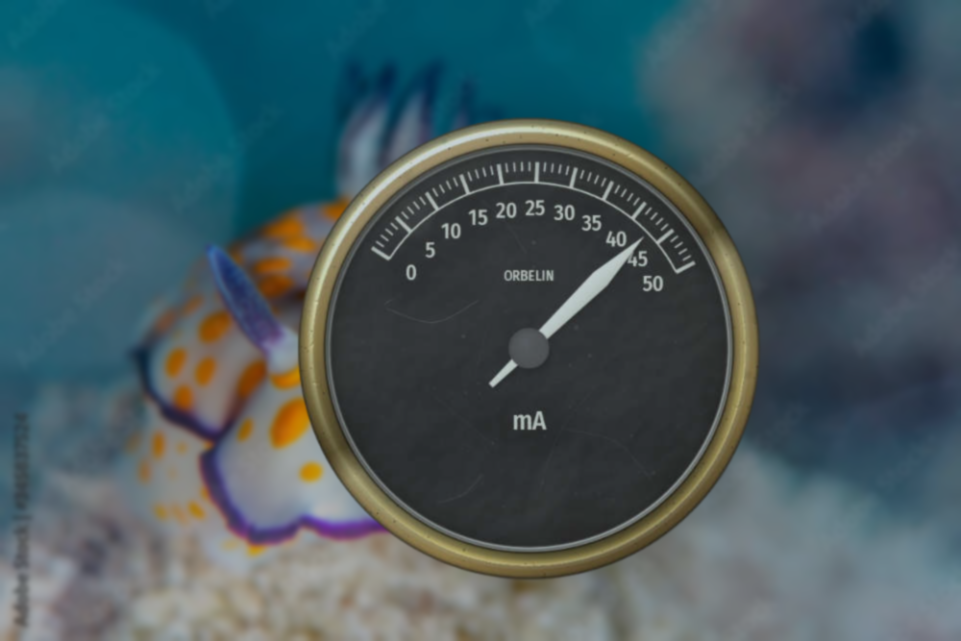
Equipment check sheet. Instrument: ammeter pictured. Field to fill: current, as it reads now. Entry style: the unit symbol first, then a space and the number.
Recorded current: mA 43
